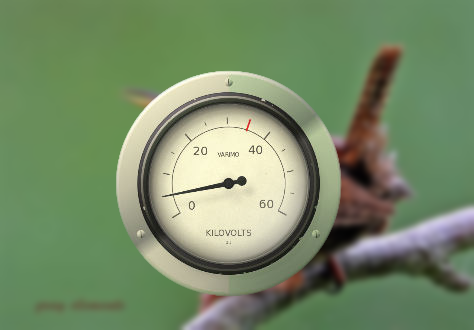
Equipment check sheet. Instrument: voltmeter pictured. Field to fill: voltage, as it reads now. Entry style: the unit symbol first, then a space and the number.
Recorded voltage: kV 5
